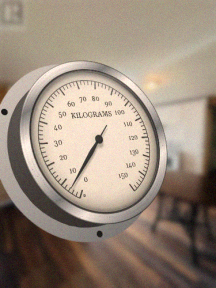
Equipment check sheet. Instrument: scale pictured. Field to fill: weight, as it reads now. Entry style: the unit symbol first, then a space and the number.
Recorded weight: kg 6
